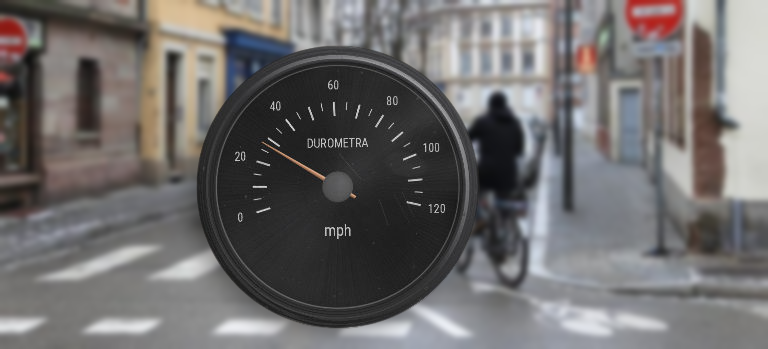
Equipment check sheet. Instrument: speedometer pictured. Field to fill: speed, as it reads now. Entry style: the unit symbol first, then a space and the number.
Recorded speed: mph 27.5
